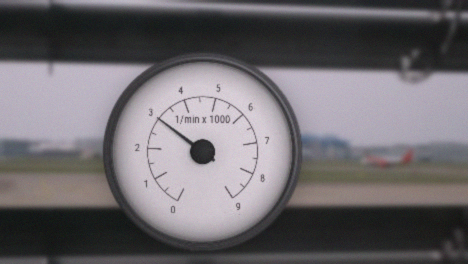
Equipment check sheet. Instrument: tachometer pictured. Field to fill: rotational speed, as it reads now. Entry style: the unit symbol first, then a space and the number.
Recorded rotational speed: rpm 3000
